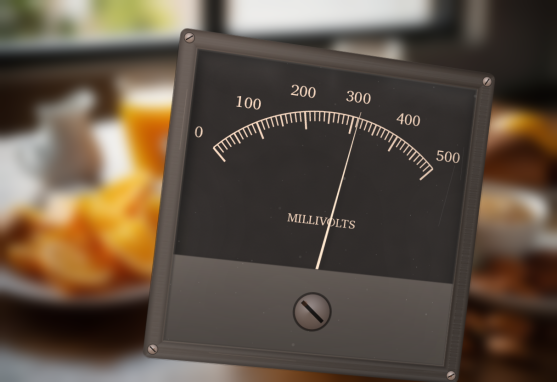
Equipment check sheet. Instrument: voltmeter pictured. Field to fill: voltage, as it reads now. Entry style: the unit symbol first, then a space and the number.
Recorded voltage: mV 310
